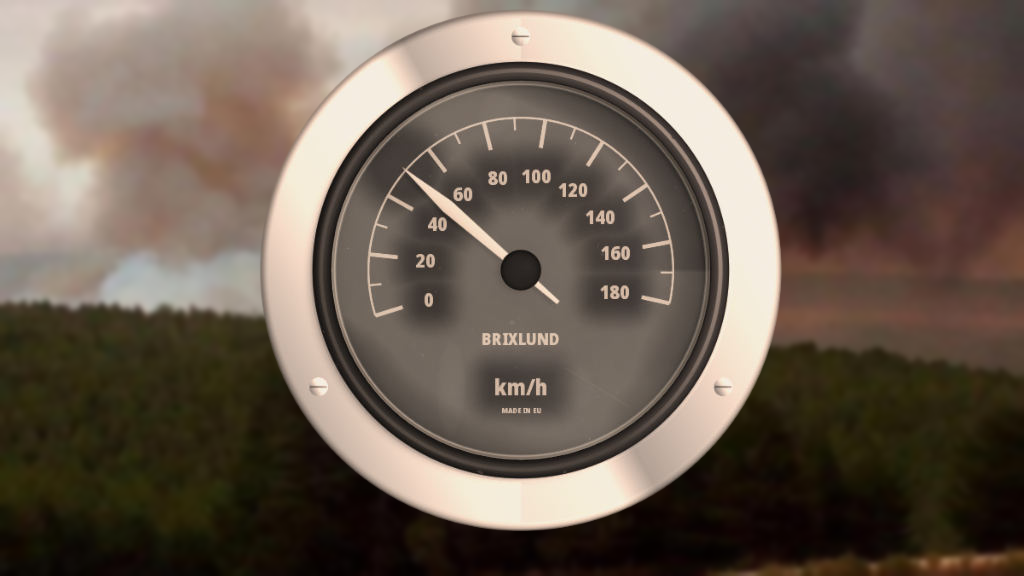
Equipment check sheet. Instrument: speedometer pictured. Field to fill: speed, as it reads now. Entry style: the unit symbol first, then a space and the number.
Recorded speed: km/h 50
